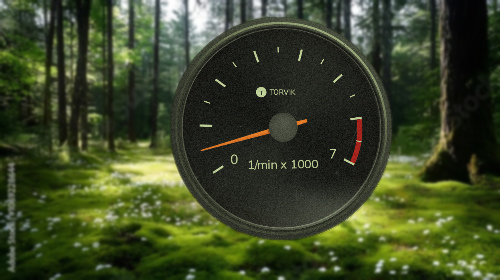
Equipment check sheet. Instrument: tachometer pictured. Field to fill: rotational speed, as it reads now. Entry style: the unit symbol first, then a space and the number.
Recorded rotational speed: rpm 500
